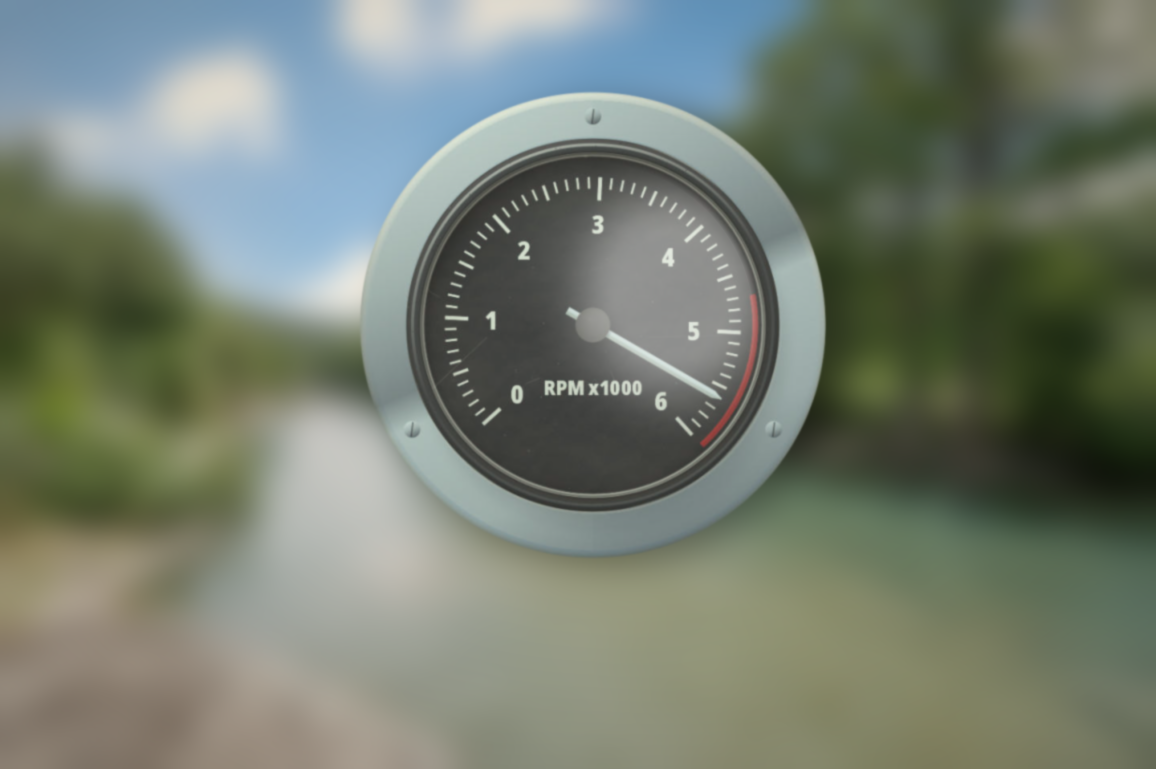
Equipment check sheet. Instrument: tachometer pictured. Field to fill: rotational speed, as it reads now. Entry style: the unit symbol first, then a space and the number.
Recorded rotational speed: rpm 5600
